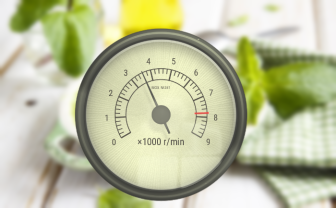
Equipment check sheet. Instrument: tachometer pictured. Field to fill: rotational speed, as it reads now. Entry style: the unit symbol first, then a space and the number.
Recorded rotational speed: rpm 3600
